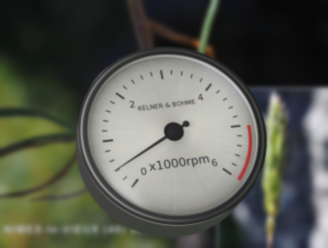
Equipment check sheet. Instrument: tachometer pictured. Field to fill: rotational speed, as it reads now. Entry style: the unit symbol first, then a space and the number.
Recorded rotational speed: rpm 400
